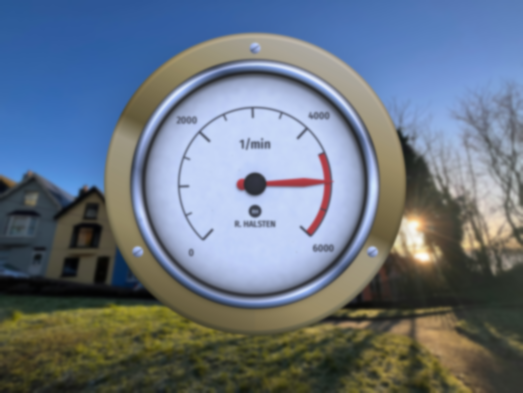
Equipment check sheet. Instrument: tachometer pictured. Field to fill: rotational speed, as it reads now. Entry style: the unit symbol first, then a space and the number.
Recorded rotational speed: rpm 5000
